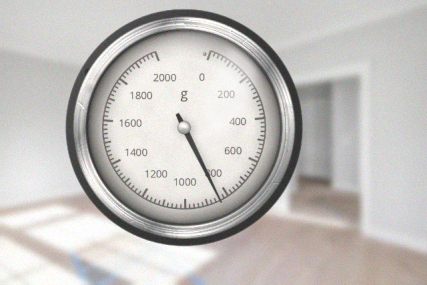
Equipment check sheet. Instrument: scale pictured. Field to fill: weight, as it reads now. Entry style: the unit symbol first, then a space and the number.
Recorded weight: g 840
